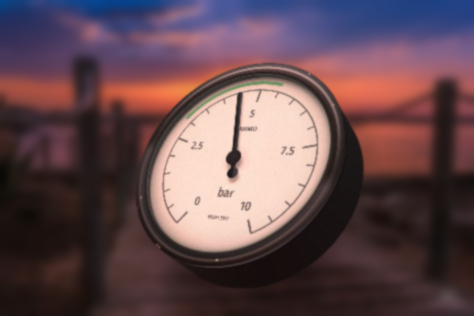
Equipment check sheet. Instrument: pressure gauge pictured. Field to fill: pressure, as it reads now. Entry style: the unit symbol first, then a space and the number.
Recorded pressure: bar 4.5
